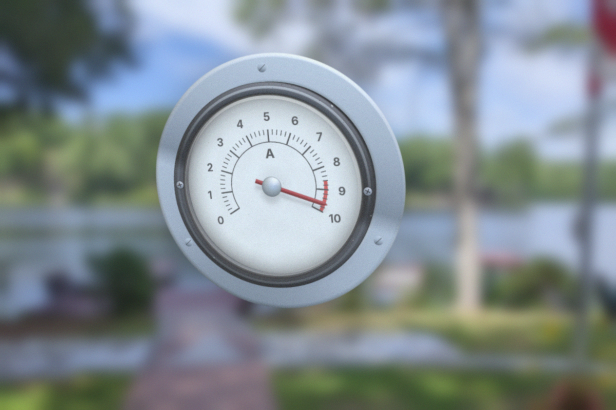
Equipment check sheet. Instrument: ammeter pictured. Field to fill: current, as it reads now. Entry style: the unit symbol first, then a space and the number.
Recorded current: A 9.6
